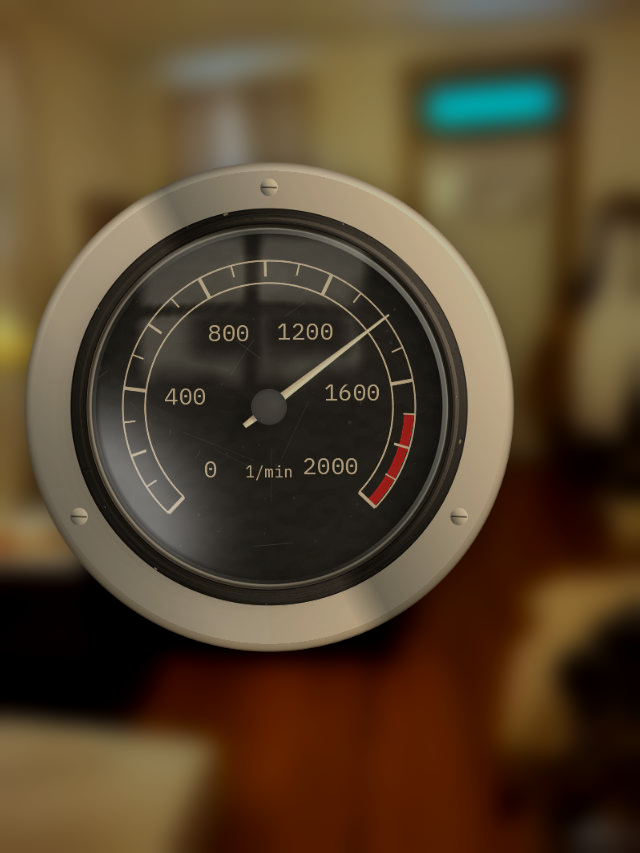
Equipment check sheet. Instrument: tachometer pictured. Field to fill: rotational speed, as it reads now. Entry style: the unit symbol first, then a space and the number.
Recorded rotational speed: rpm 1400
